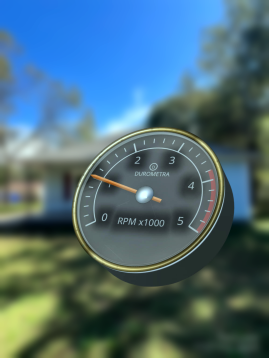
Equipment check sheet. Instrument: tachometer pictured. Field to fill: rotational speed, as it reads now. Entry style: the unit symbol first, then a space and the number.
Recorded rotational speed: rpm 1000
